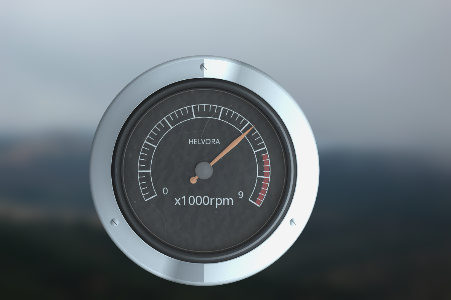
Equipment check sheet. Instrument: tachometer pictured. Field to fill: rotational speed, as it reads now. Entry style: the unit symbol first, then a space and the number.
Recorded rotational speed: rpm 6200
